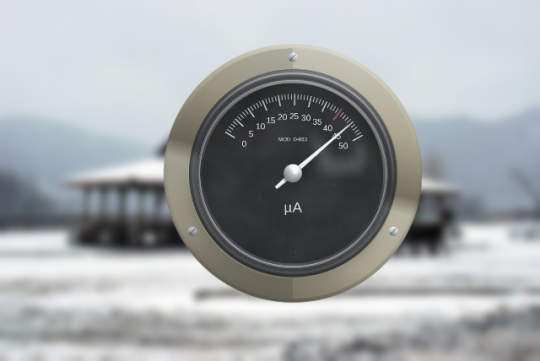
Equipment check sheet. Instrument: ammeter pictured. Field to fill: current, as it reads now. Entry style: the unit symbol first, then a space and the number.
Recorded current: µA 45
